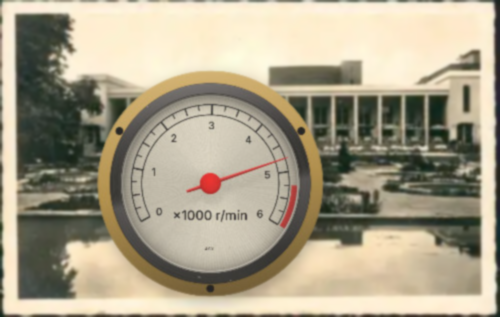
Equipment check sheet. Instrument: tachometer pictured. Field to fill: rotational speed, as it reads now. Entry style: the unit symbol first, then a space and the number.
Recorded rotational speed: rpm 4750
